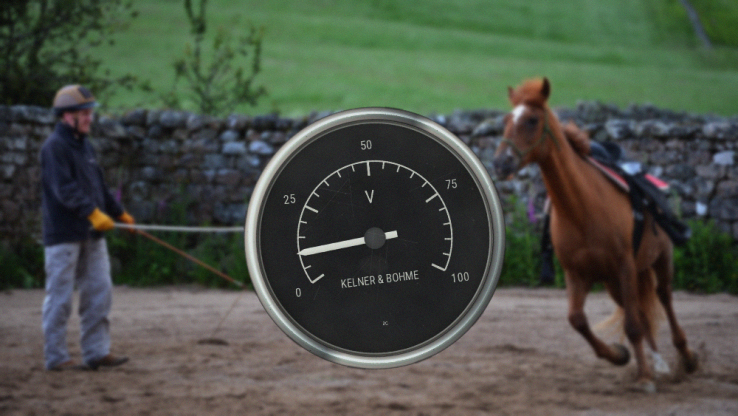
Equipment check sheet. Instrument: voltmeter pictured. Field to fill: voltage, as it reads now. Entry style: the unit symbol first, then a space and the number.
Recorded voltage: V 10
